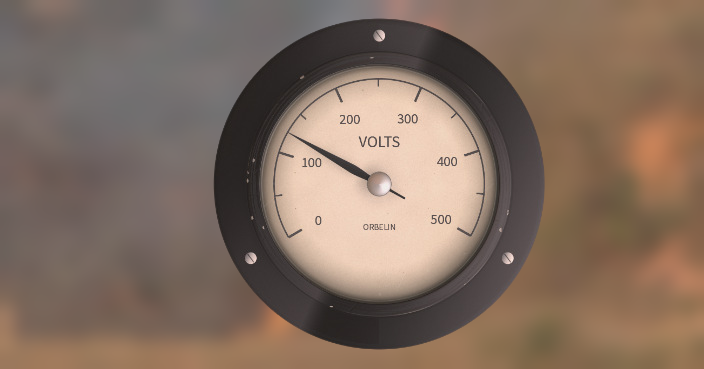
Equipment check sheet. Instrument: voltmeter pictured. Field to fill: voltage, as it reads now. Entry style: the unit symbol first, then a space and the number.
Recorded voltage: V 125
